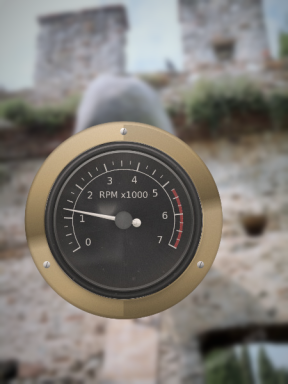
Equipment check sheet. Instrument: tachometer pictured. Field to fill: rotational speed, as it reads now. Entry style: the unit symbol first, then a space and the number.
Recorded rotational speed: rpm 1250
